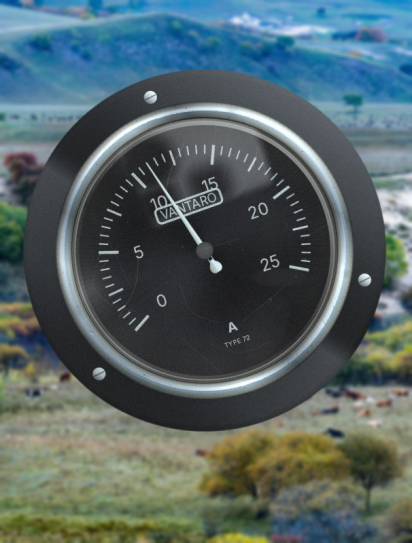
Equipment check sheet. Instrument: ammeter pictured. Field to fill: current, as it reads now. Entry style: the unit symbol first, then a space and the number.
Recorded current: A 11
